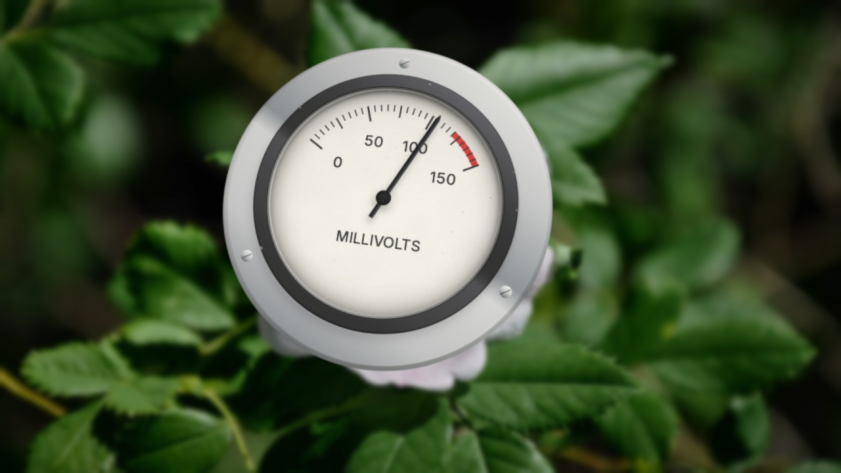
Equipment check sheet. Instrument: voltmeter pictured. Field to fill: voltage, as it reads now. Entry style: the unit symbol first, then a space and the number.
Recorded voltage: mV 105
